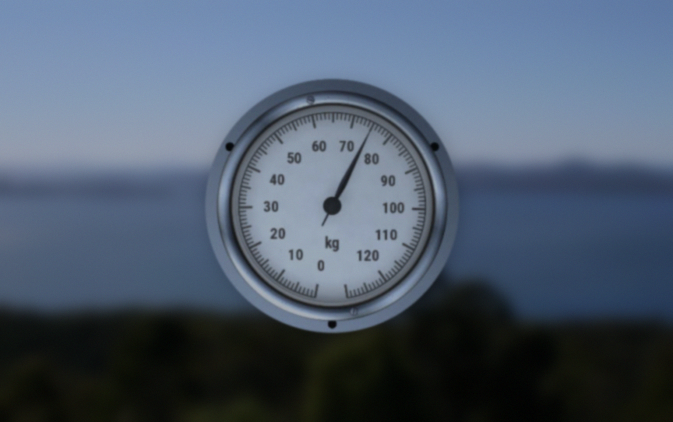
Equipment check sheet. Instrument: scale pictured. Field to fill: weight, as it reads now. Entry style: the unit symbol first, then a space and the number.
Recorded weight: kg 75
